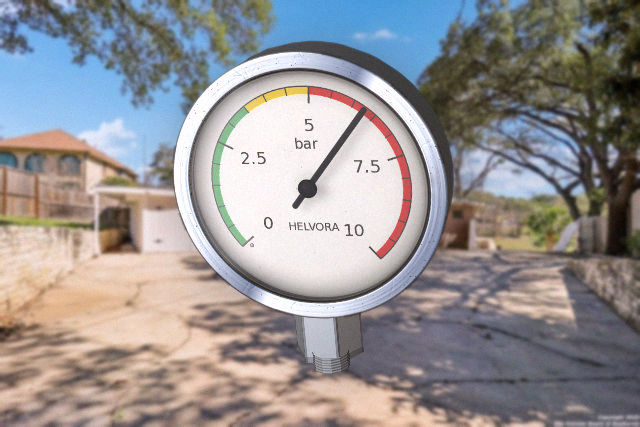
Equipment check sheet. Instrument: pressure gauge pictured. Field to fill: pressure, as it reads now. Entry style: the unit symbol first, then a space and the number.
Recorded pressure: bar 6.25
